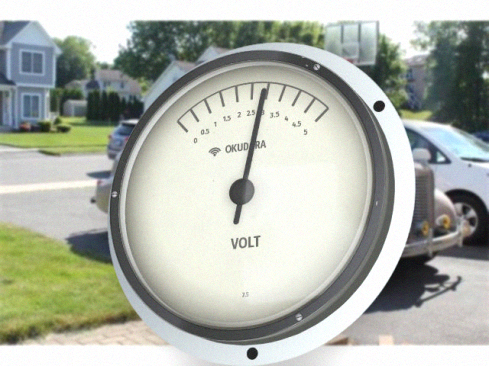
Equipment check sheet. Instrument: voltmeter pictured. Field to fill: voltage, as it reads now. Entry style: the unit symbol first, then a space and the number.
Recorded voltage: V 3
